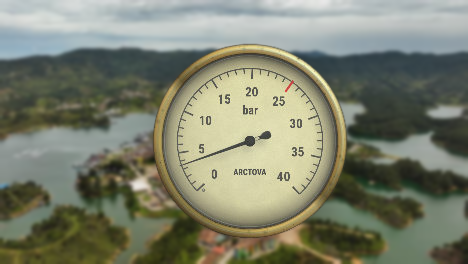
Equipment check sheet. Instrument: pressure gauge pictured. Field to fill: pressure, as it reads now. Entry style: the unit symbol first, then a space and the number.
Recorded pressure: bar 3.5
